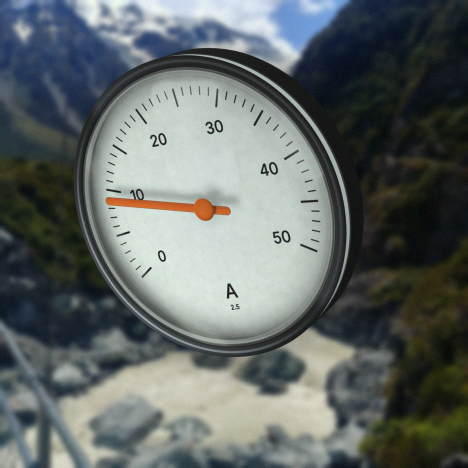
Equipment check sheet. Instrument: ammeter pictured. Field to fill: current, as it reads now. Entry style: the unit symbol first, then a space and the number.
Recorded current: A 9
